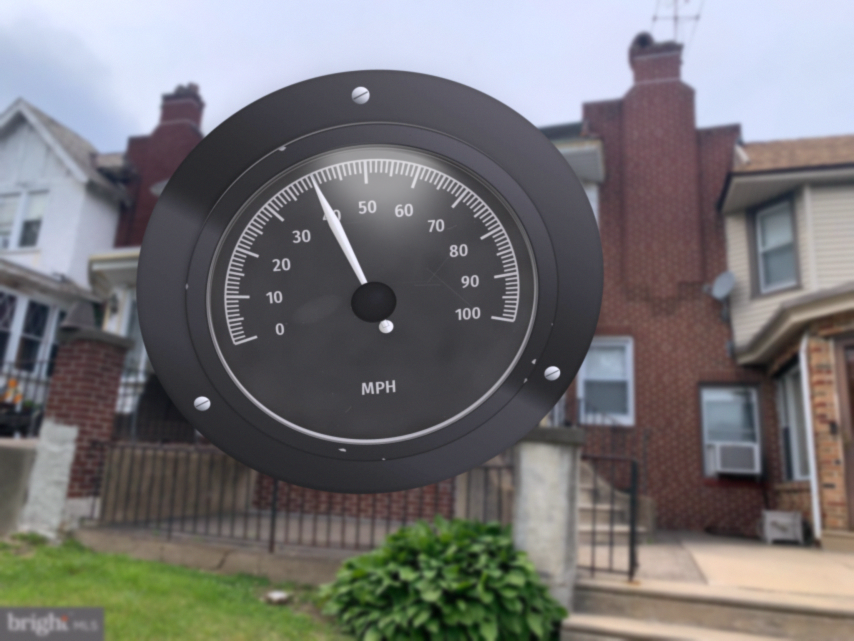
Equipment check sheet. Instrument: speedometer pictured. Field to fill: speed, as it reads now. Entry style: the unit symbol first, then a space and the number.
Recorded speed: mph 40
